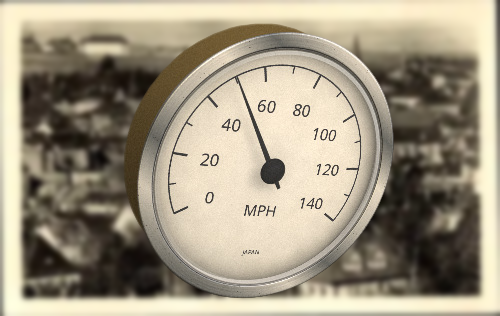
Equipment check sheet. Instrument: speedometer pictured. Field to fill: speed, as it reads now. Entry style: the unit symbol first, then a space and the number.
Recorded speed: mph 50
